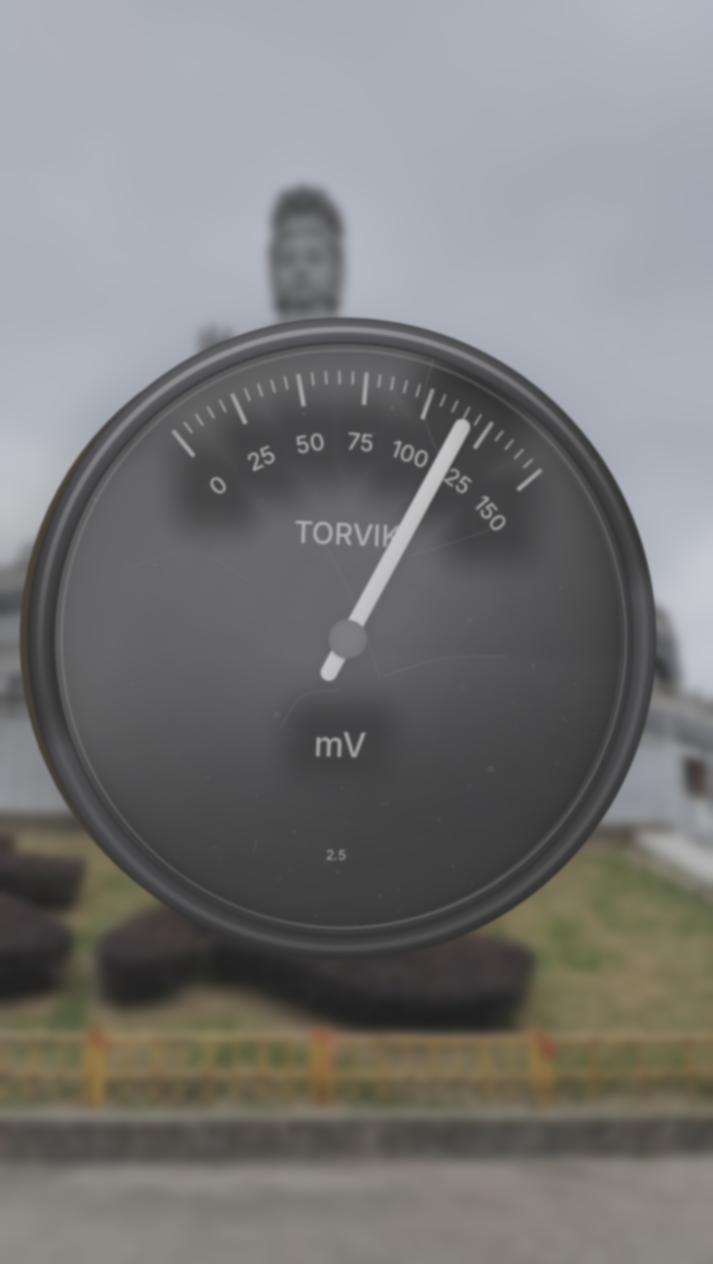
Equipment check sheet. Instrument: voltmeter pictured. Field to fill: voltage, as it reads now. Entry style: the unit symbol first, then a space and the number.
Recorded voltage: mV 115
